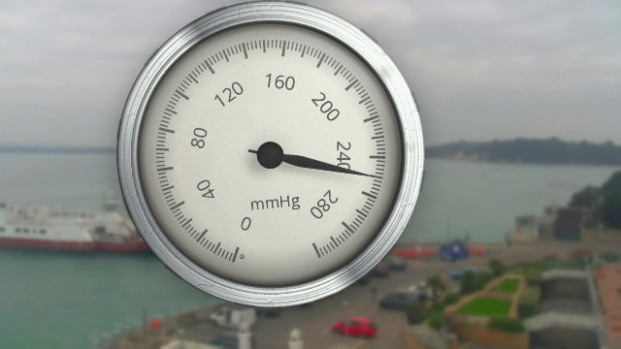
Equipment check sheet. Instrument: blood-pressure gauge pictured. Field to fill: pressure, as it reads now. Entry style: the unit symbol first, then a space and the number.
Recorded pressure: mmHg 250
